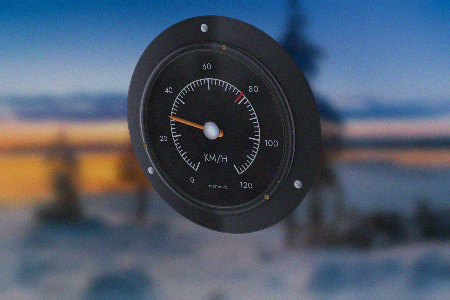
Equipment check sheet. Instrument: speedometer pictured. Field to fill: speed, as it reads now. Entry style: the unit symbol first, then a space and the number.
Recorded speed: km/h 30
